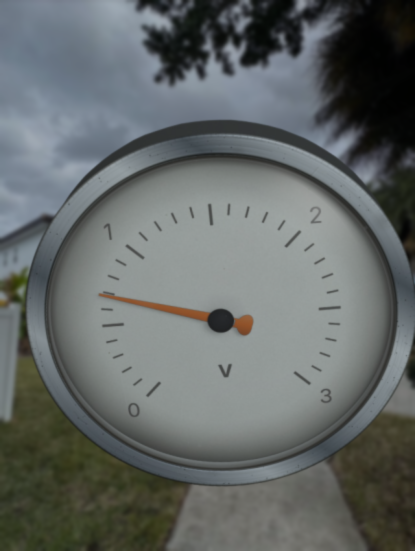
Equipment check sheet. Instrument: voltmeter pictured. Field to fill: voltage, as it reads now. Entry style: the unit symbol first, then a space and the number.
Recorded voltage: V 0.7
